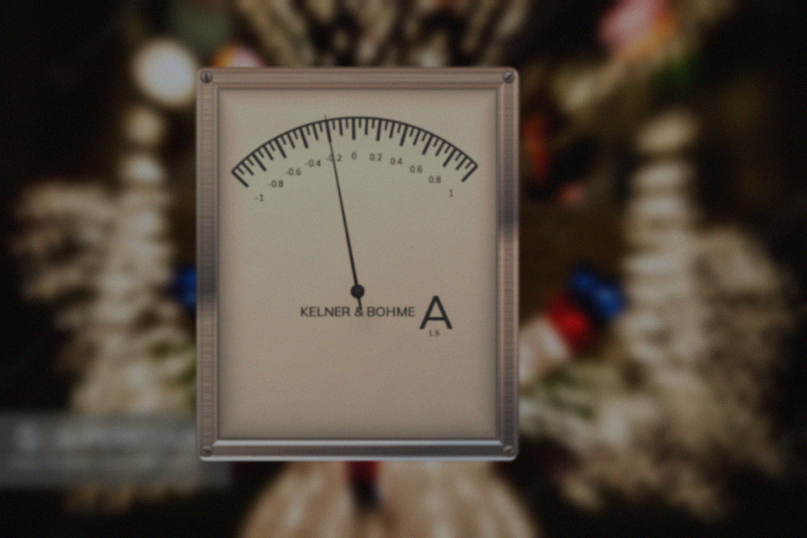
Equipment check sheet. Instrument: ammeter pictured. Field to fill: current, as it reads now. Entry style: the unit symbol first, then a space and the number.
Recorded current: A -0.2
